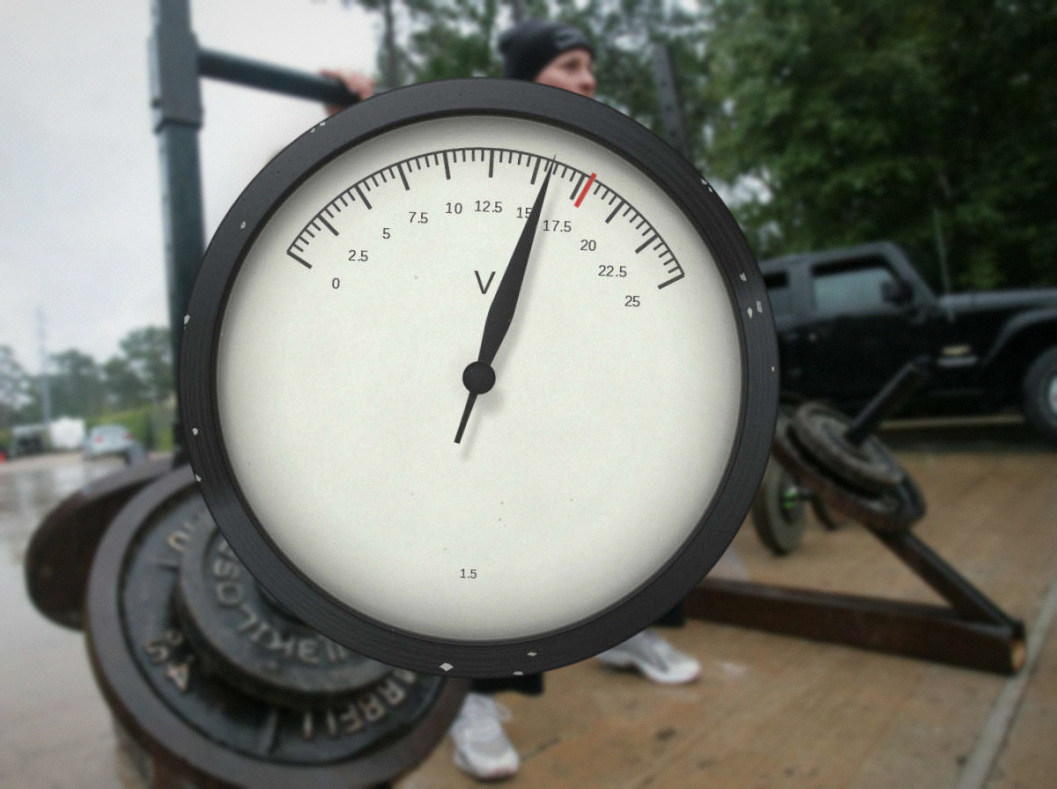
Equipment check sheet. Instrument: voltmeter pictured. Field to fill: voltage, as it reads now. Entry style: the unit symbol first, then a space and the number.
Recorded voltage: V 15.75
